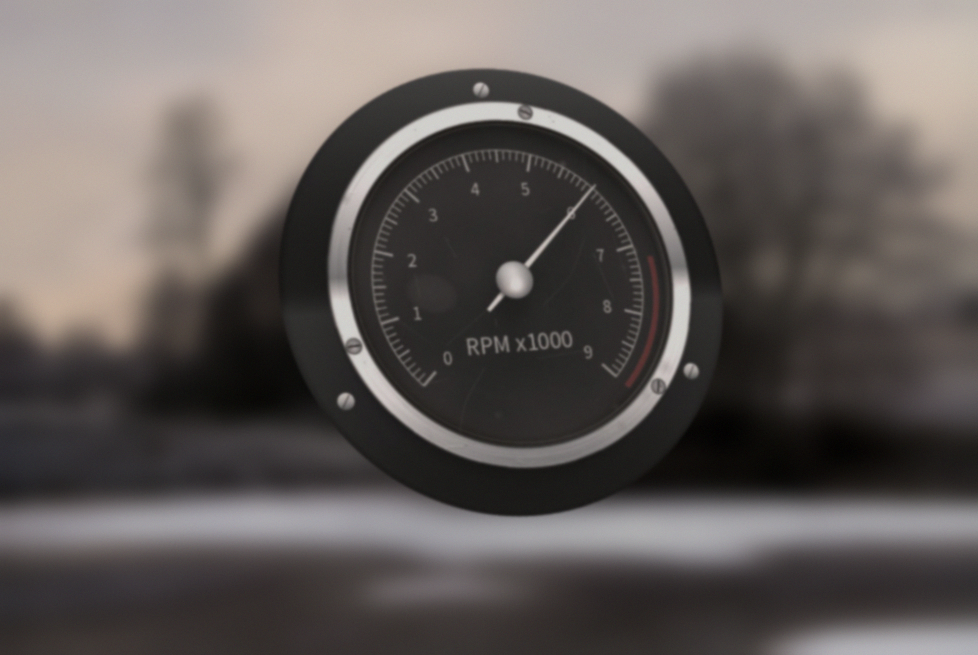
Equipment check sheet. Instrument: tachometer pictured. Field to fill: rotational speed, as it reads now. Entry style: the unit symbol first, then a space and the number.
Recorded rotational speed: rpm 6000
